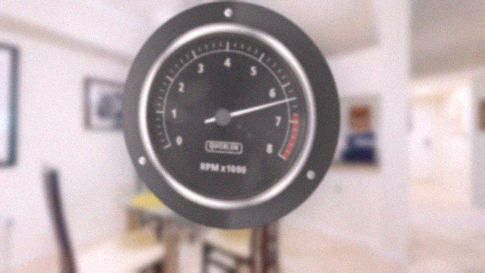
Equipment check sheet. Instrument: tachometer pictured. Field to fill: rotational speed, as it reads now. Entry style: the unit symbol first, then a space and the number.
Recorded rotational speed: rpm 6400
